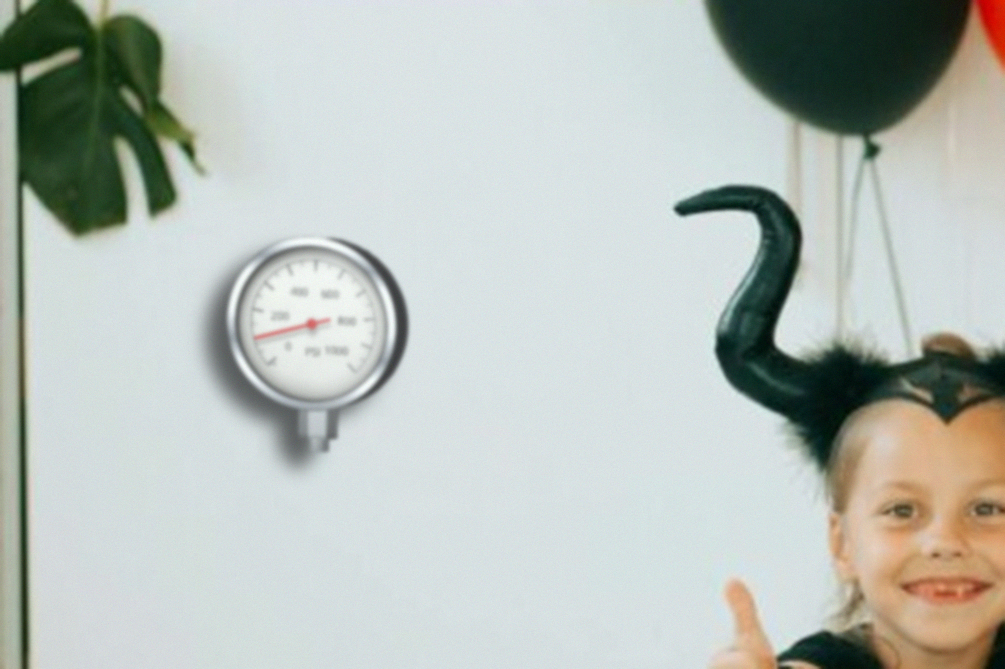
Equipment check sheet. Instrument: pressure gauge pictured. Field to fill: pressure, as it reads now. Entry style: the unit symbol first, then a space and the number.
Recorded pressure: psi 100
